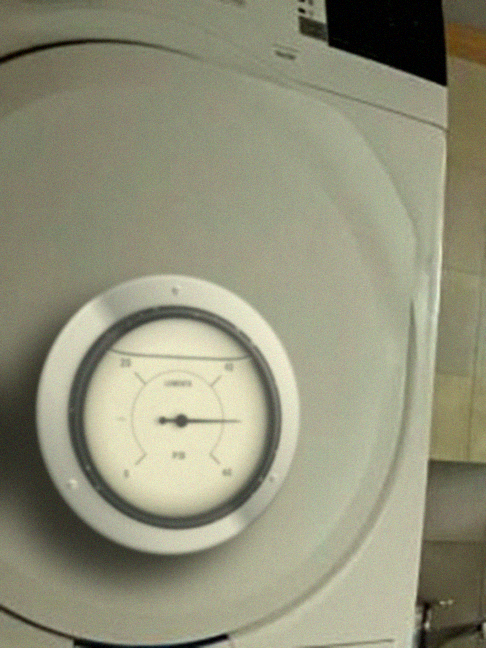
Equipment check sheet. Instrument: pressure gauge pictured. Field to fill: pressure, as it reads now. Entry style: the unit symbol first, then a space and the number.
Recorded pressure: psi 50
